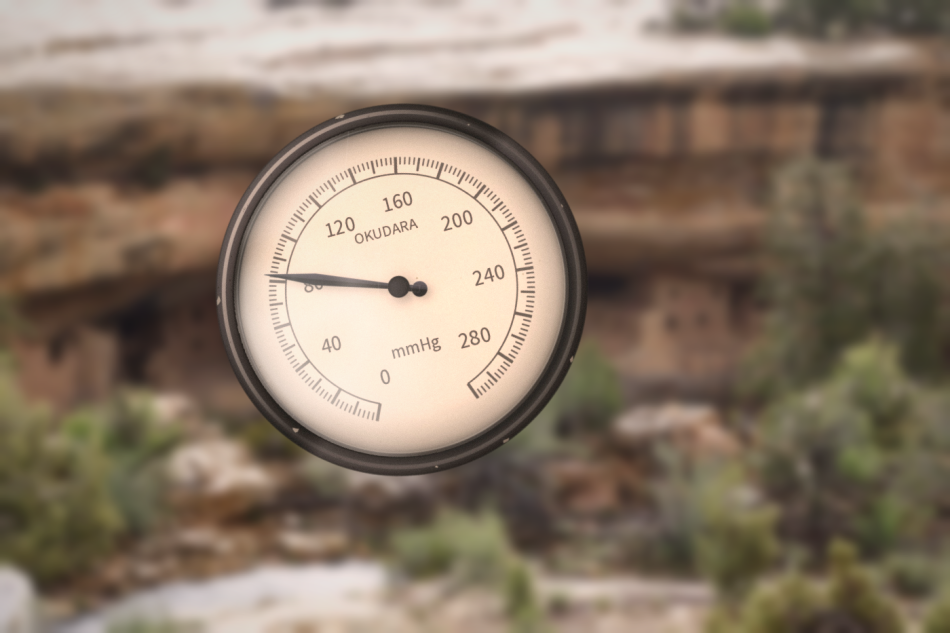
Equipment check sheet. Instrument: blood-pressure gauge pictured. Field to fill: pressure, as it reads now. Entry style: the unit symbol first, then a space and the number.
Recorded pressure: mmHg 82
